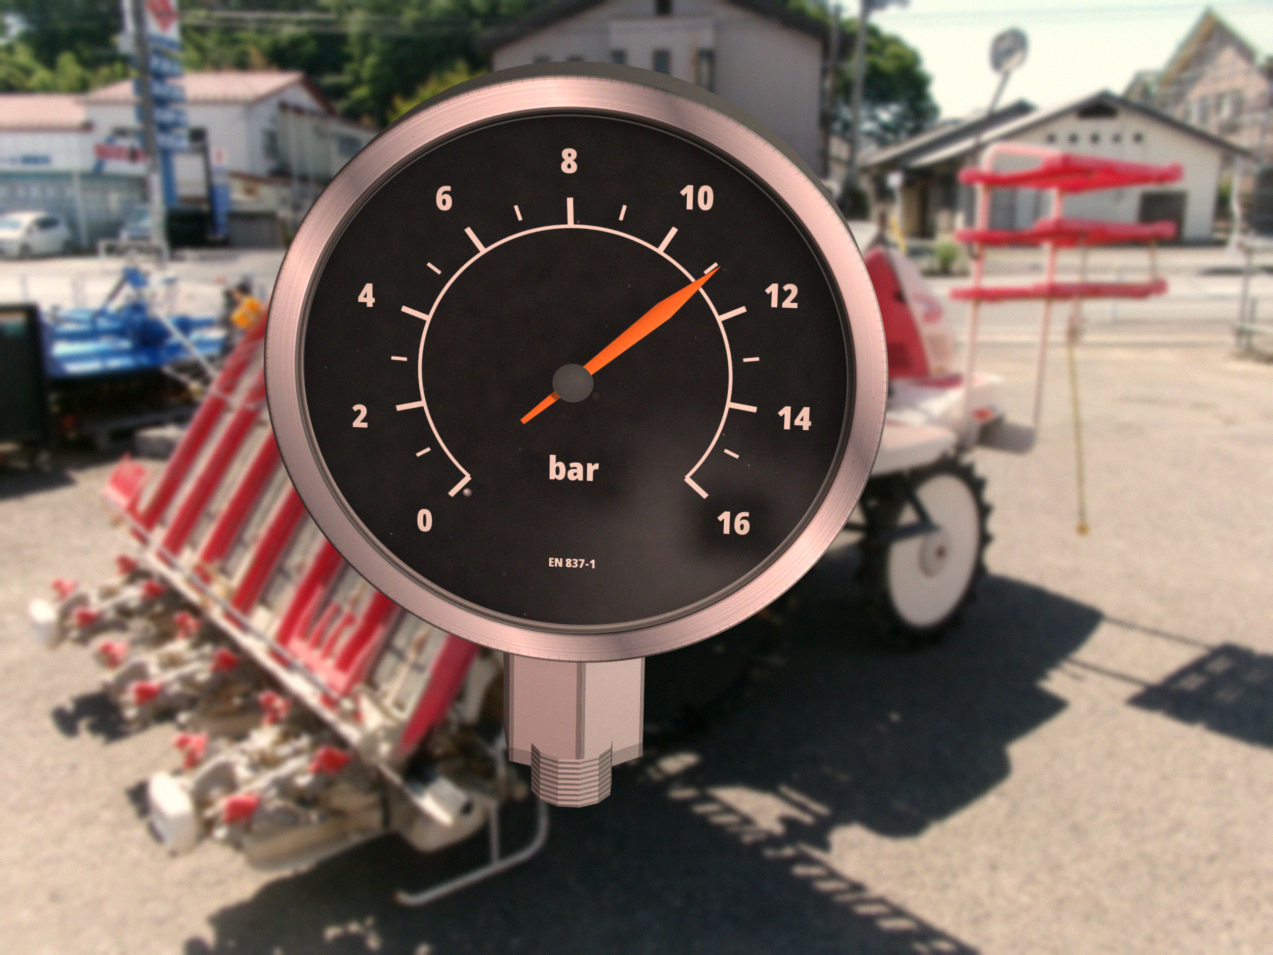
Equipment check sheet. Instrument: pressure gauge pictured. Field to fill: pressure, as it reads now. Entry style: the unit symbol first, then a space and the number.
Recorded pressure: bar 11
